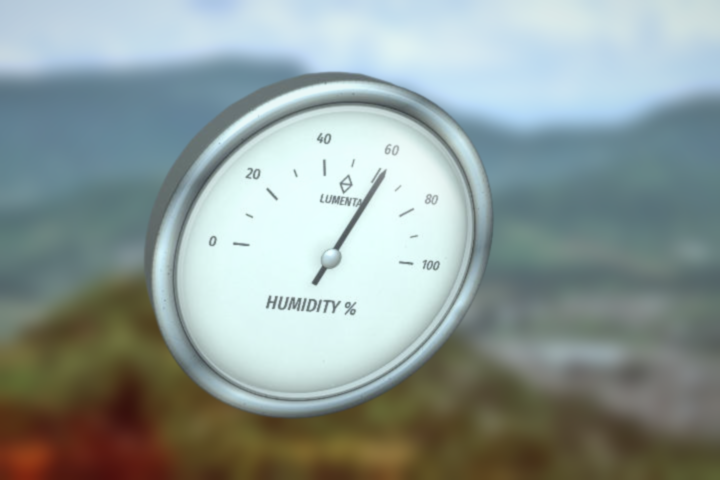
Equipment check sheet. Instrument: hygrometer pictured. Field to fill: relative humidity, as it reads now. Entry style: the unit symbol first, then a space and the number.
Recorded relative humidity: % 60
